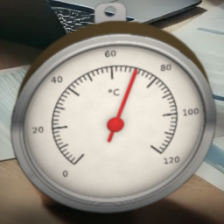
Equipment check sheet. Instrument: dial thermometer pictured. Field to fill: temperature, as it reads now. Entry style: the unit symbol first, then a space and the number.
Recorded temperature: °C 70
